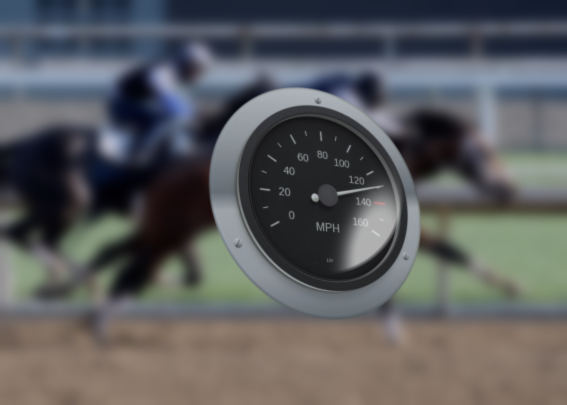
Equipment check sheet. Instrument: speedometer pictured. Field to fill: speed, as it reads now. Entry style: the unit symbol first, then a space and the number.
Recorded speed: mph 130
